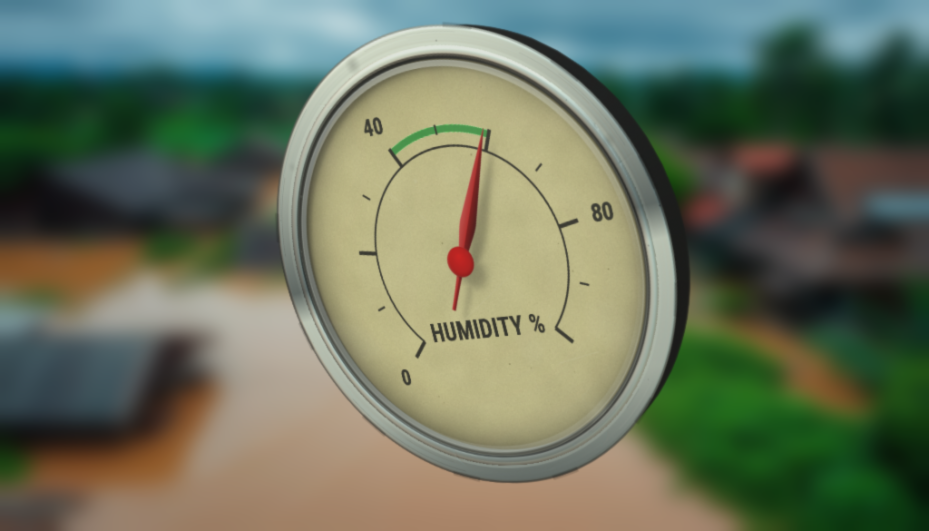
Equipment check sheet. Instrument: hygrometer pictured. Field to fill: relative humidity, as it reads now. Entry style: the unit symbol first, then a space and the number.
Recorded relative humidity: % 60
